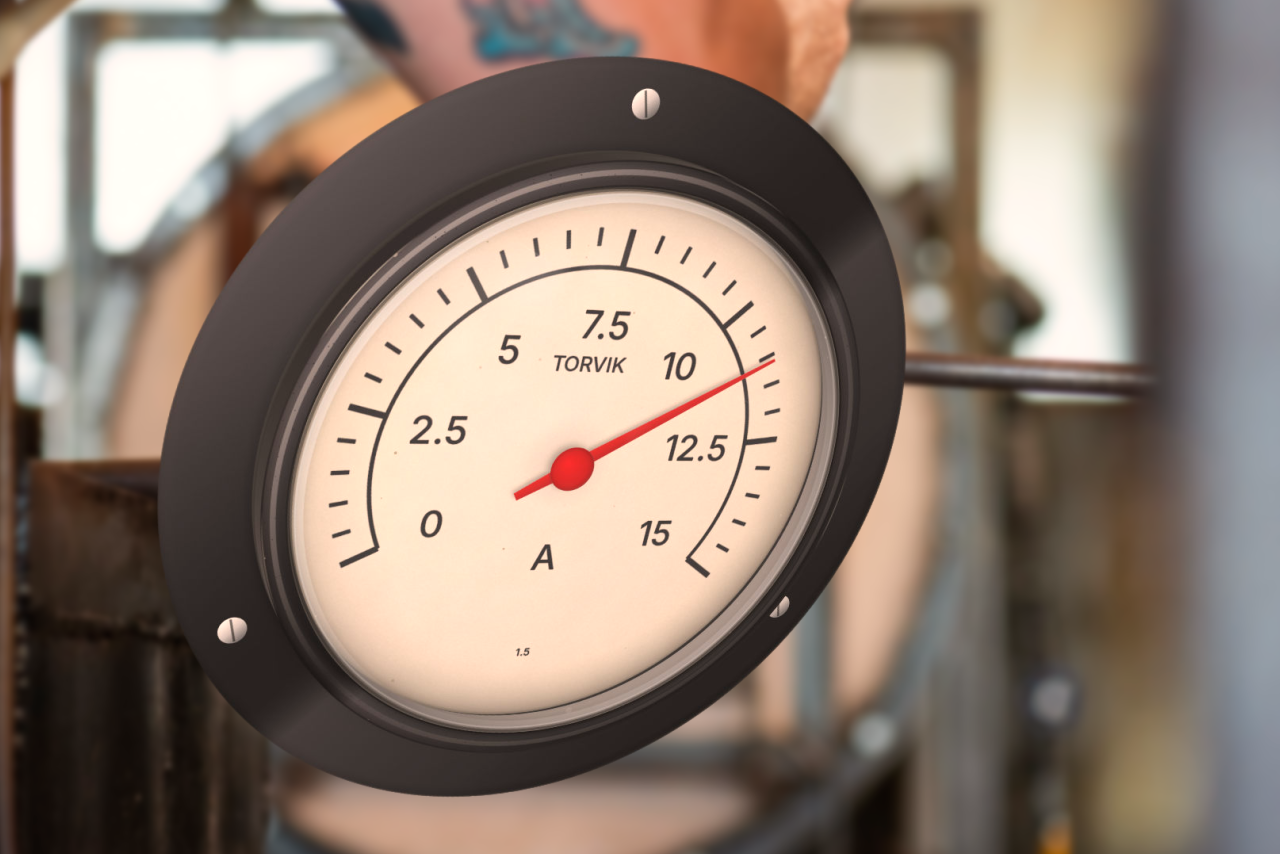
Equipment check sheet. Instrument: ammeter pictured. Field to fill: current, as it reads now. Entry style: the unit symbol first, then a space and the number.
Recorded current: A 11
